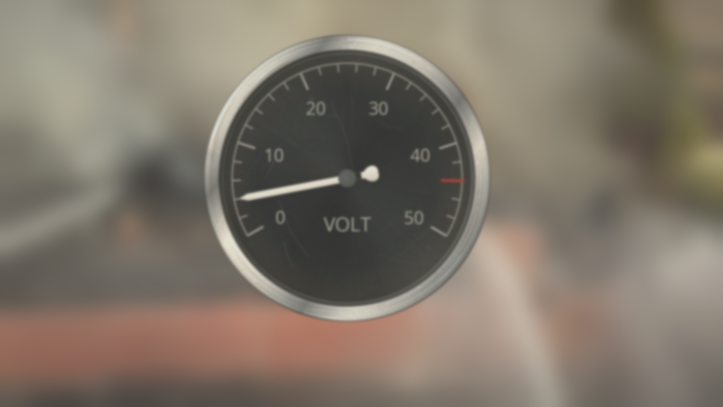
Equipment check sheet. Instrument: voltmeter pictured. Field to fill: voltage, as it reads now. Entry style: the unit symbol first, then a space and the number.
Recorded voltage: V 4
